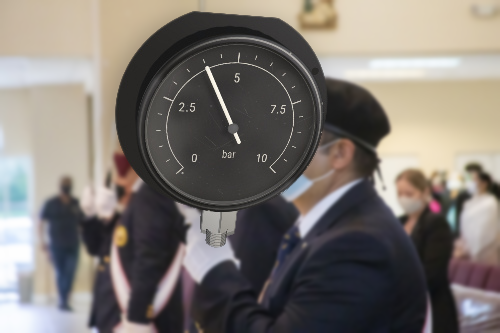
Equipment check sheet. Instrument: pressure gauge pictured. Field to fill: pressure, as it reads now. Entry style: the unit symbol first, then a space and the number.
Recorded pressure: bar 4
